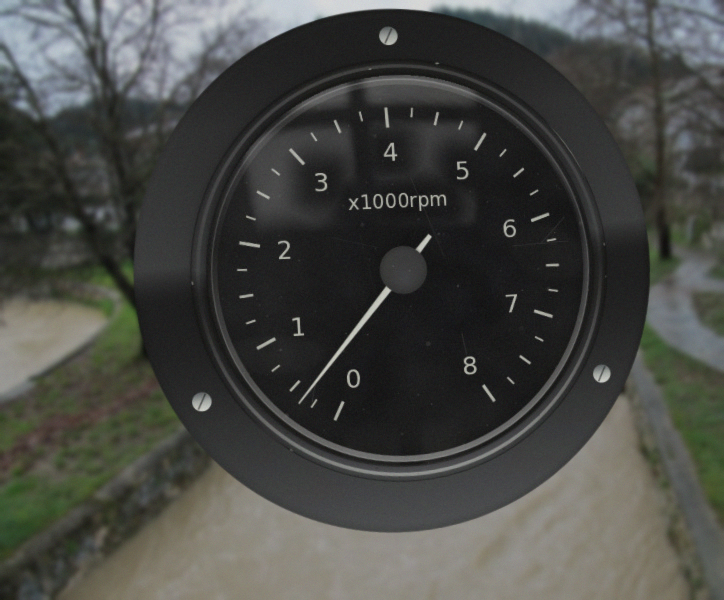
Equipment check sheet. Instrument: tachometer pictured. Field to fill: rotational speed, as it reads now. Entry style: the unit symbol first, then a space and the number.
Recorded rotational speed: rpm 375
